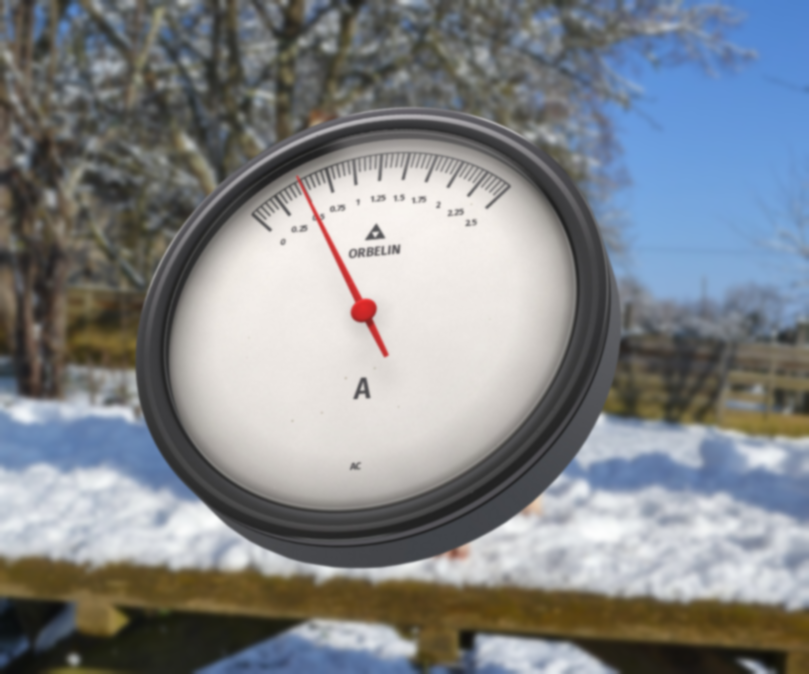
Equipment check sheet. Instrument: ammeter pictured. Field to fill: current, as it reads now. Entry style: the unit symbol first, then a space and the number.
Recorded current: A 0.5
